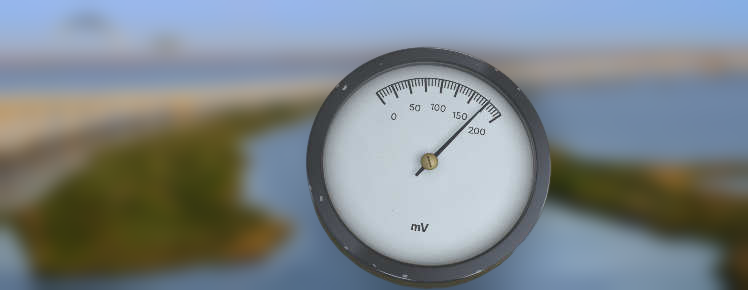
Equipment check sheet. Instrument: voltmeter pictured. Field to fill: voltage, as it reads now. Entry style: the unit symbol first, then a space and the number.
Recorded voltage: mV 175
